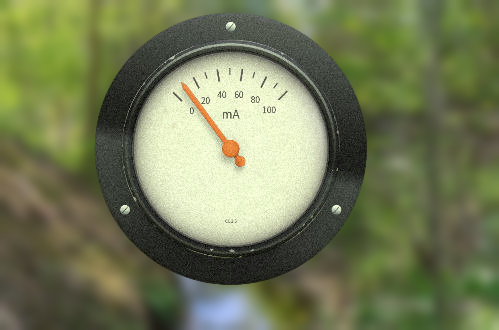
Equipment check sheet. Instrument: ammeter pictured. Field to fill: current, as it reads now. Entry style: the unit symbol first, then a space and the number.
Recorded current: mA 10
